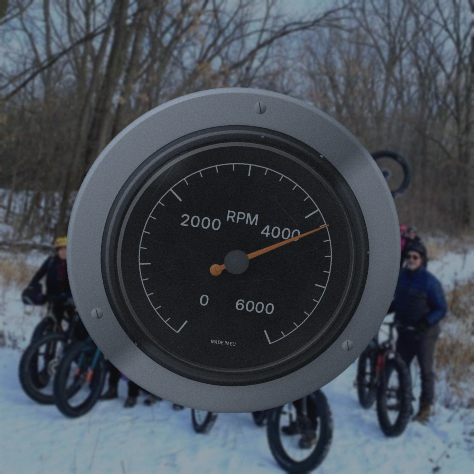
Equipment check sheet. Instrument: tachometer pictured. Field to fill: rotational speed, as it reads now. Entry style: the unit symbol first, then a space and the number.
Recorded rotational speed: rpm 4200
